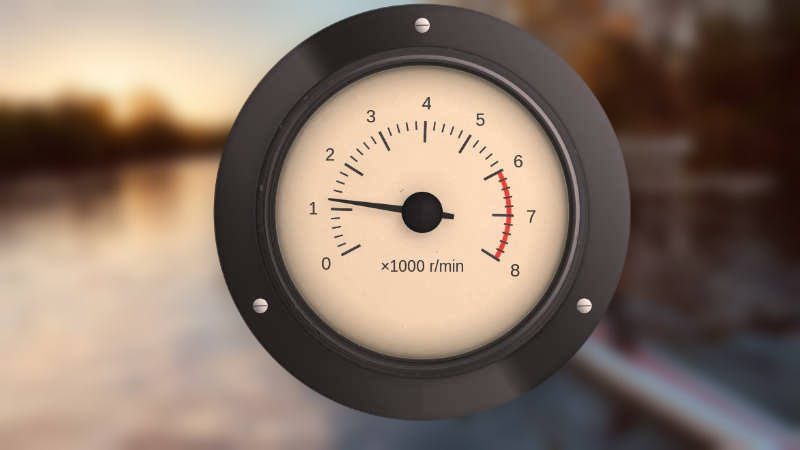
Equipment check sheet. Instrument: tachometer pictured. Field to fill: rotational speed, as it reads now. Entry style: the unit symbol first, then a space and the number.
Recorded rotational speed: rpm 1200
